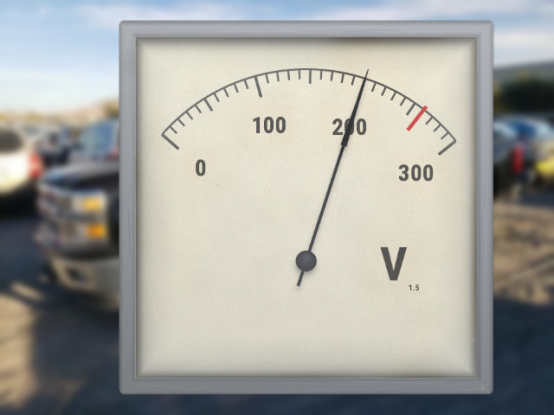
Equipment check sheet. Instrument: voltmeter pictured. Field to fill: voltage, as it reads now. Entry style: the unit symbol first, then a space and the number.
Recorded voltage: V 200
